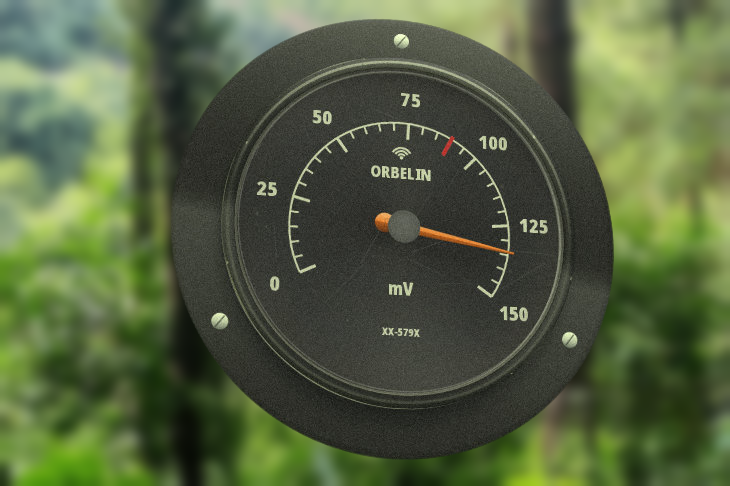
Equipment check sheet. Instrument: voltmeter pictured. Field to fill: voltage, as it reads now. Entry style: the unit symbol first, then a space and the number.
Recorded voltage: mV 135
